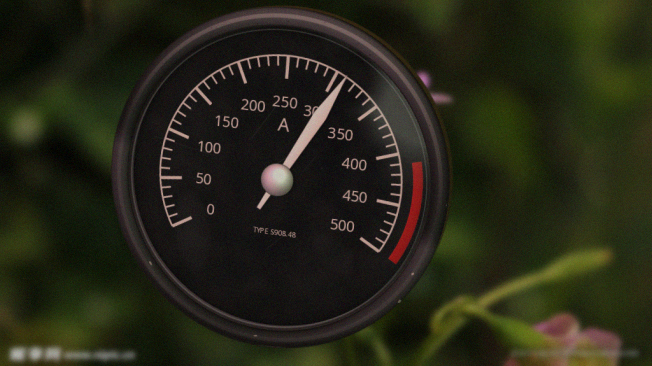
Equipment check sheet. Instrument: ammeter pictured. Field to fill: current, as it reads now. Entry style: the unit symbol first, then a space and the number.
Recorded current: A 310
